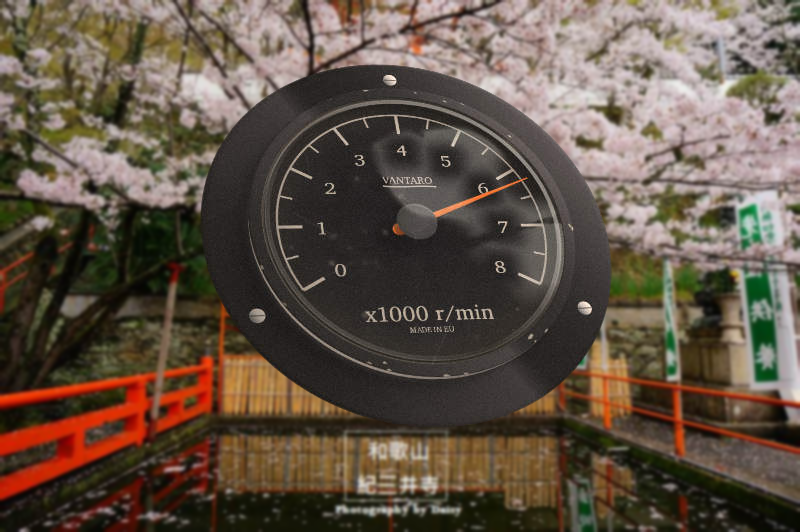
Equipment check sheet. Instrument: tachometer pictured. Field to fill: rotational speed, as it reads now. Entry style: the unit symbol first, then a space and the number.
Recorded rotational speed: rpm 6250
